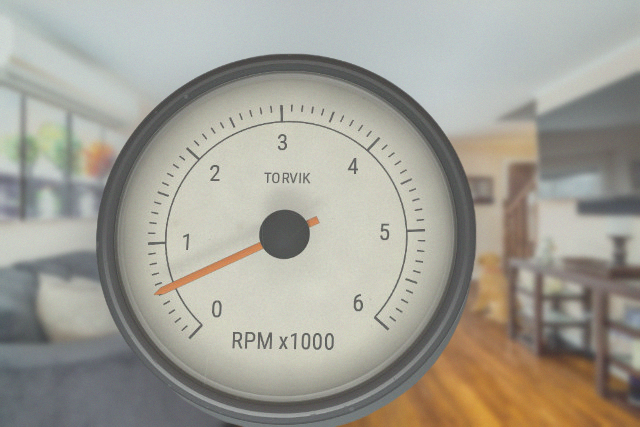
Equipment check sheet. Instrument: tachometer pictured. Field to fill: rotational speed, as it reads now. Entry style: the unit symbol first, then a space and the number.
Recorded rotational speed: rpm 500
